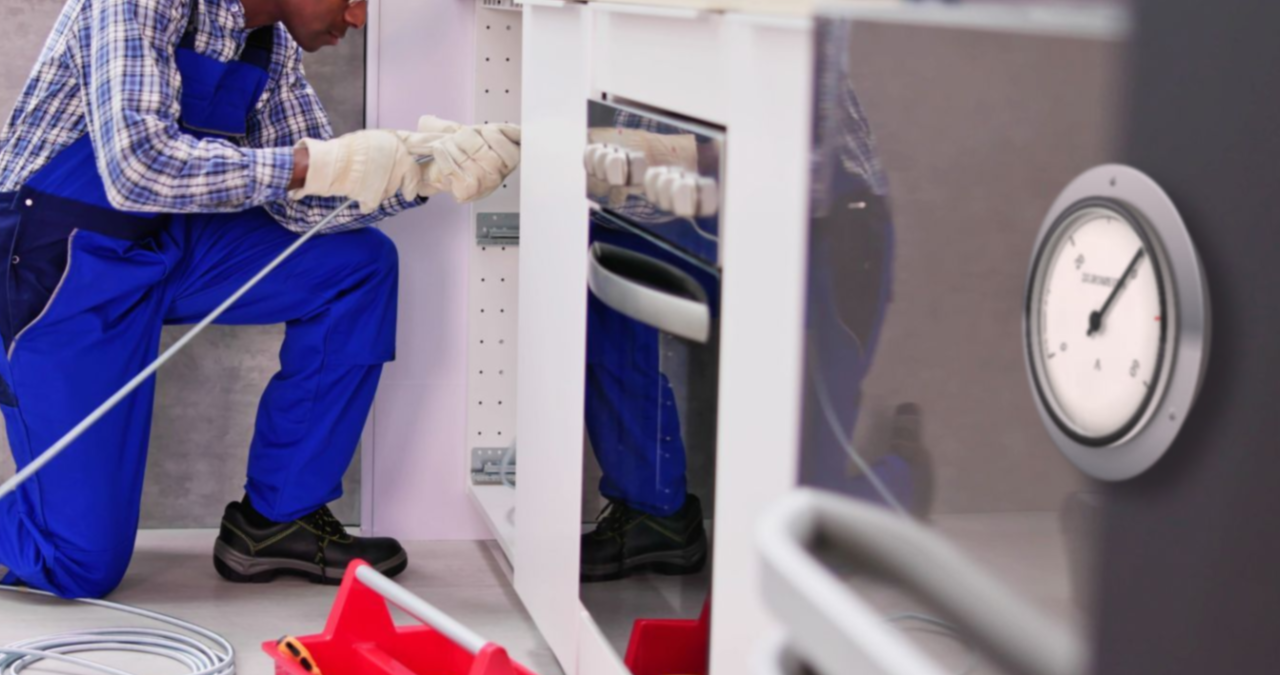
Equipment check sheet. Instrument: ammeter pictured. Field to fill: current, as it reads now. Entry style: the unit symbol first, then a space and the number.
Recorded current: A 40
